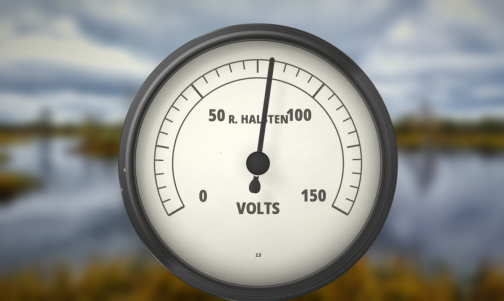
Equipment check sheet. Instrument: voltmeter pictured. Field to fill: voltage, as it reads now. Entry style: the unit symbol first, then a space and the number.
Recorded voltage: V 80
